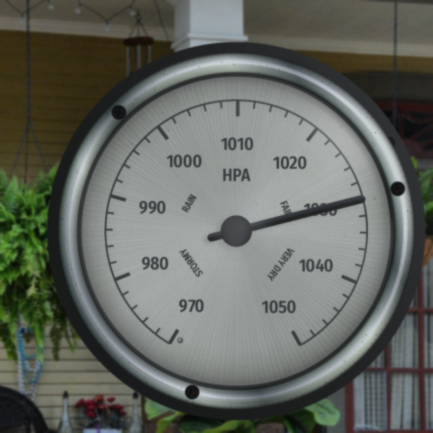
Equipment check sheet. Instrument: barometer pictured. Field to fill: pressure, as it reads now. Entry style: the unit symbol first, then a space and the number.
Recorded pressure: hPa 1030
